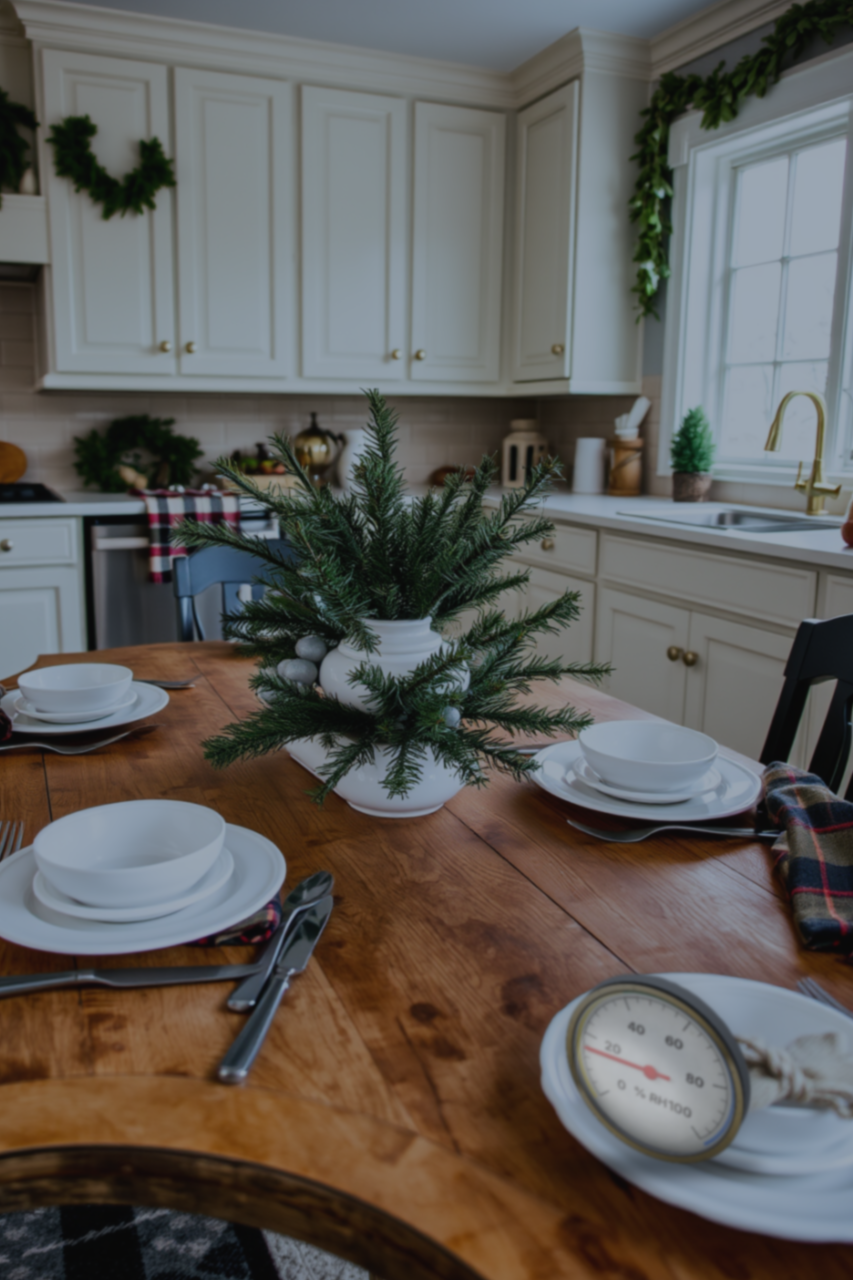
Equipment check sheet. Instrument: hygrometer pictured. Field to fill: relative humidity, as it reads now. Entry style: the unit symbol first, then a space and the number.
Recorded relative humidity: % 16
